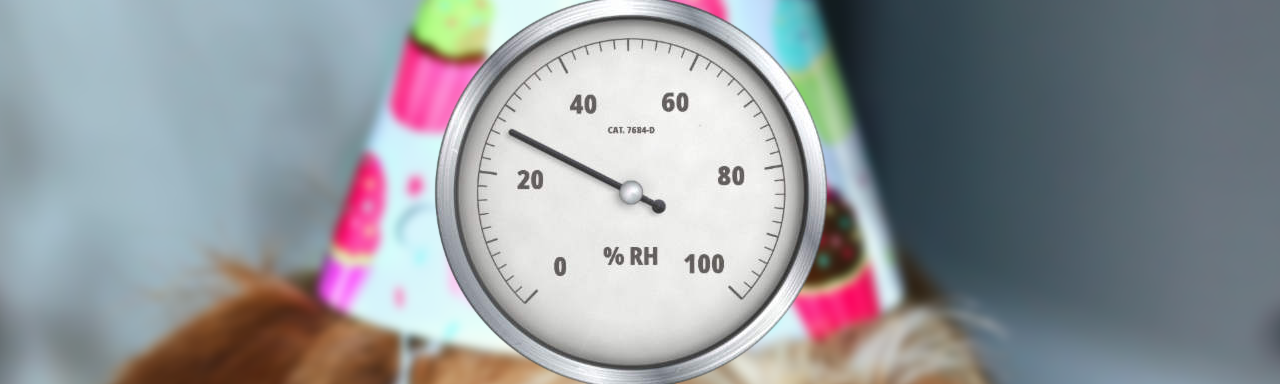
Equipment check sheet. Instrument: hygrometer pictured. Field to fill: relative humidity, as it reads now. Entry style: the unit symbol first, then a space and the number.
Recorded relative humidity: % 27
